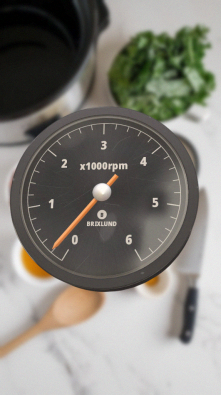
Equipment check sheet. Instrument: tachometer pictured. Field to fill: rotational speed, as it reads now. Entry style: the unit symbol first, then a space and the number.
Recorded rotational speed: rpm 200
